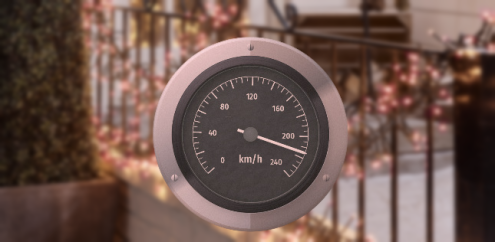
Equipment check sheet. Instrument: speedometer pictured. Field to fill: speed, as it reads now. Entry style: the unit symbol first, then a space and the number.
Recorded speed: km/h 215
